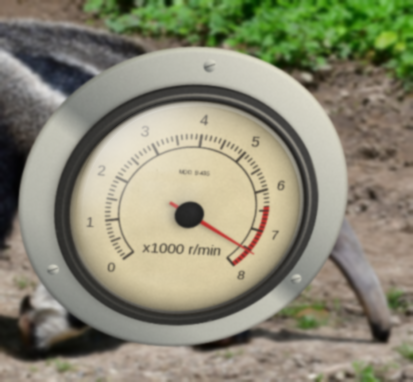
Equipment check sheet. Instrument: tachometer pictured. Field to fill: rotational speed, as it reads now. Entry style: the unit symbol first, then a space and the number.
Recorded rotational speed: rpm 7500
